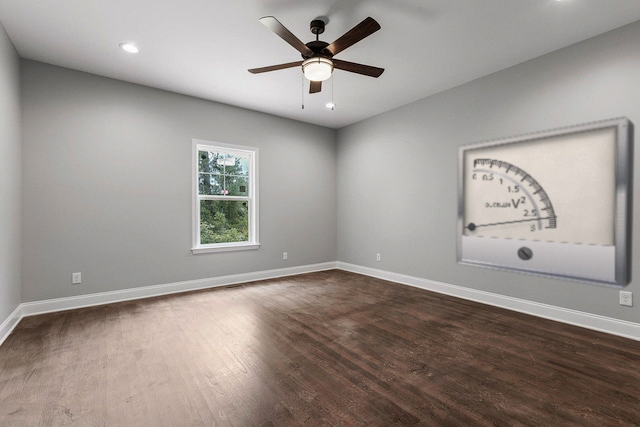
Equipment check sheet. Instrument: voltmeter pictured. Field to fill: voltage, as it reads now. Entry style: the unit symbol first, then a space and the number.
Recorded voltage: V 2.75
